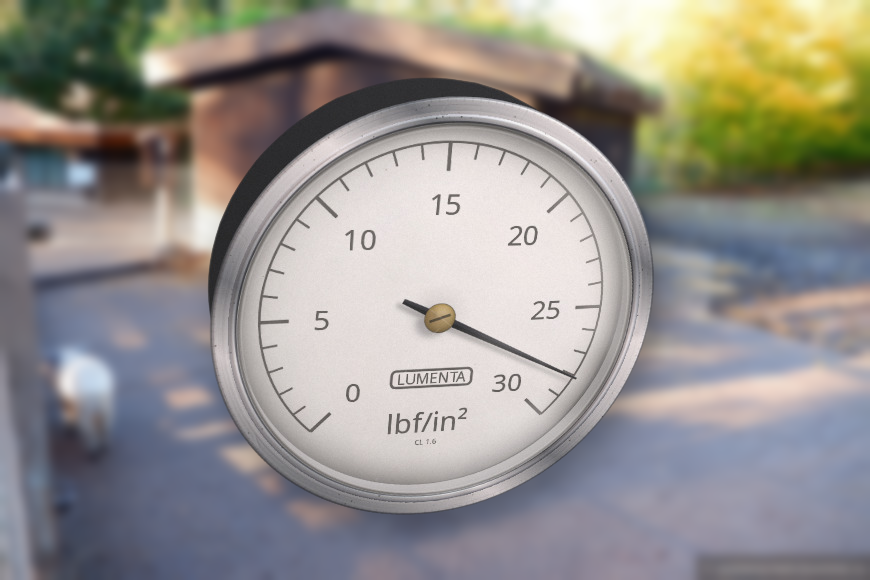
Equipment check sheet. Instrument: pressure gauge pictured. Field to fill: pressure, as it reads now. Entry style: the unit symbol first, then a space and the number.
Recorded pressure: psi 28
